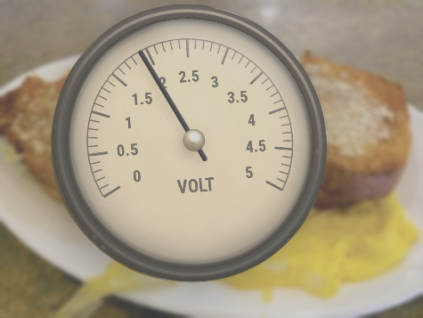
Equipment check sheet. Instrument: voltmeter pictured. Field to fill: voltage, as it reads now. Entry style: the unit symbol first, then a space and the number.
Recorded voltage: V 1.9
